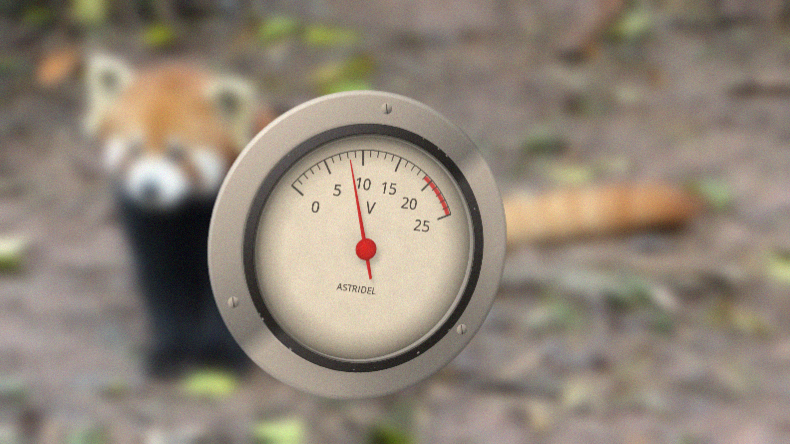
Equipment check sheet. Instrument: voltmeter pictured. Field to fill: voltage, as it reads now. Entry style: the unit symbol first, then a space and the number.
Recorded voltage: V 8
